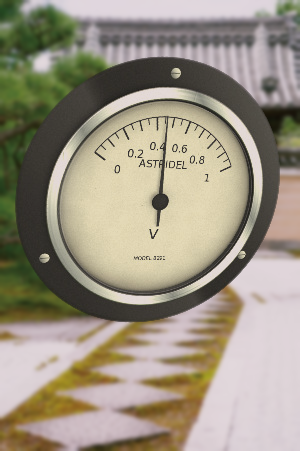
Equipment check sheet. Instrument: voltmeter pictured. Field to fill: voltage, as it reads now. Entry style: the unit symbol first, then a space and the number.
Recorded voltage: V 0.45
